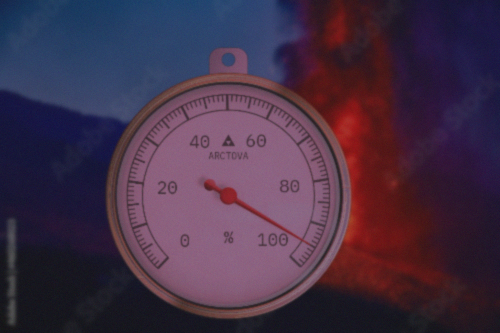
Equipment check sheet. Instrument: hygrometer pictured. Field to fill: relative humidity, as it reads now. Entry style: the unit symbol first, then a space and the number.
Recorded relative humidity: % 95
